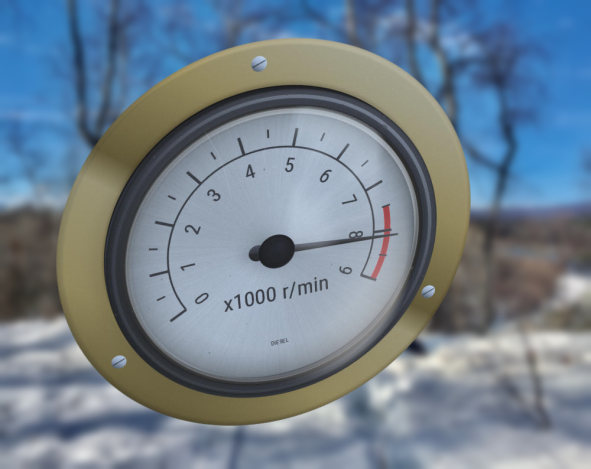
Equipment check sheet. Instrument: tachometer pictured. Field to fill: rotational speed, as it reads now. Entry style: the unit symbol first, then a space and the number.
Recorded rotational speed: rpm 8000
